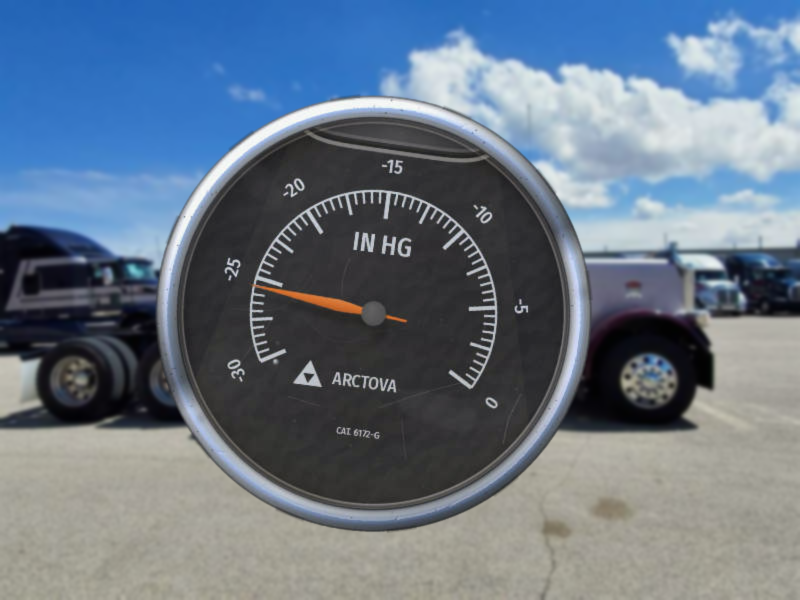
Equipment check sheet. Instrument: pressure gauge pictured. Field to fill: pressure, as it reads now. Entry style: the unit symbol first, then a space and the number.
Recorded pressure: inHg -25.5
